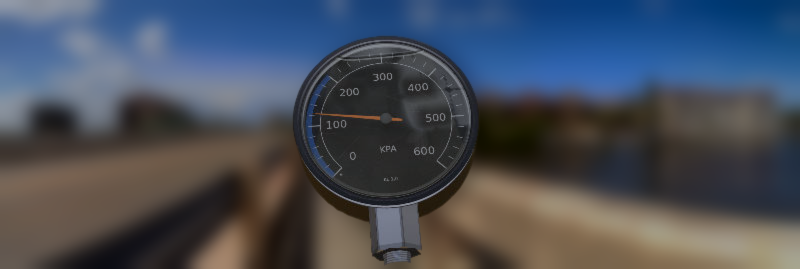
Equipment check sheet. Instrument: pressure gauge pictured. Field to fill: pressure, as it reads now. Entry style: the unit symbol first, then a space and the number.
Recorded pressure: kPa 120
